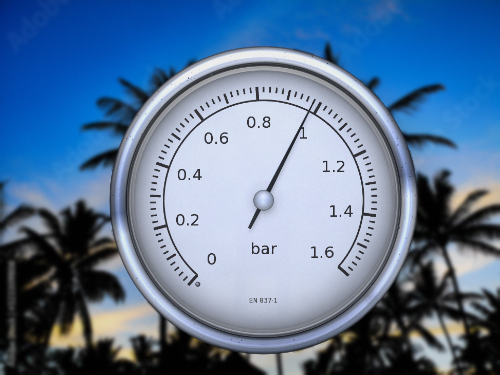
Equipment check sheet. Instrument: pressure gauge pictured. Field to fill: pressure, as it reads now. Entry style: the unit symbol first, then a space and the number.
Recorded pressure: bar 0.98
